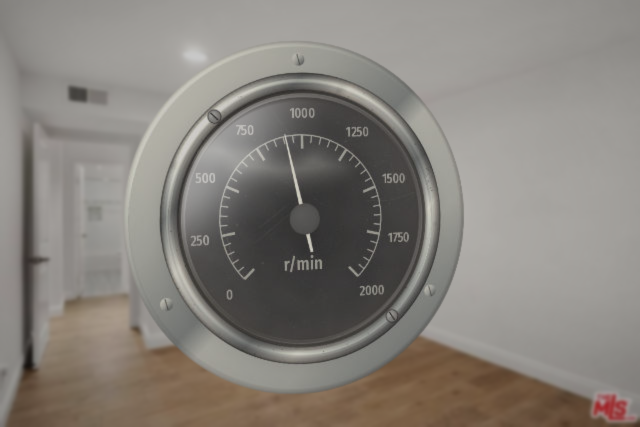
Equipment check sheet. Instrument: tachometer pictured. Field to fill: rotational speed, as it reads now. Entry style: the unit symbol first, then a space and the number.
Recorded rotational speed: rpm 900
